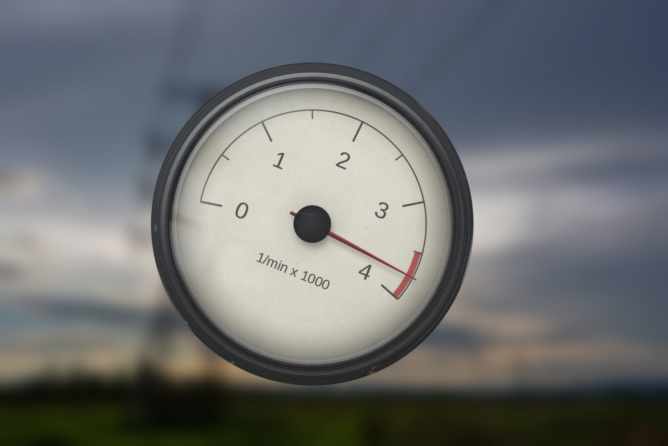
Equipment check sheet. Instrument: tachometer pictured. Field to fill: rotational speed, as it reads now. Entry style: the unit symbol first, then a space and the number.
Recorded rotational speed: rpm 3750
